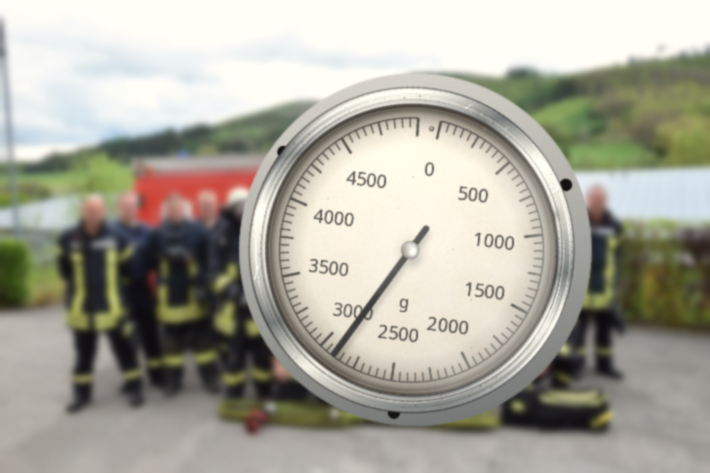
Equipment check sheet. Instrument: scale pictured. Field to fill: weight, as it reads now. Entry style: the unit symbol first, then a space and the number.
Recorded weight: g 2900
